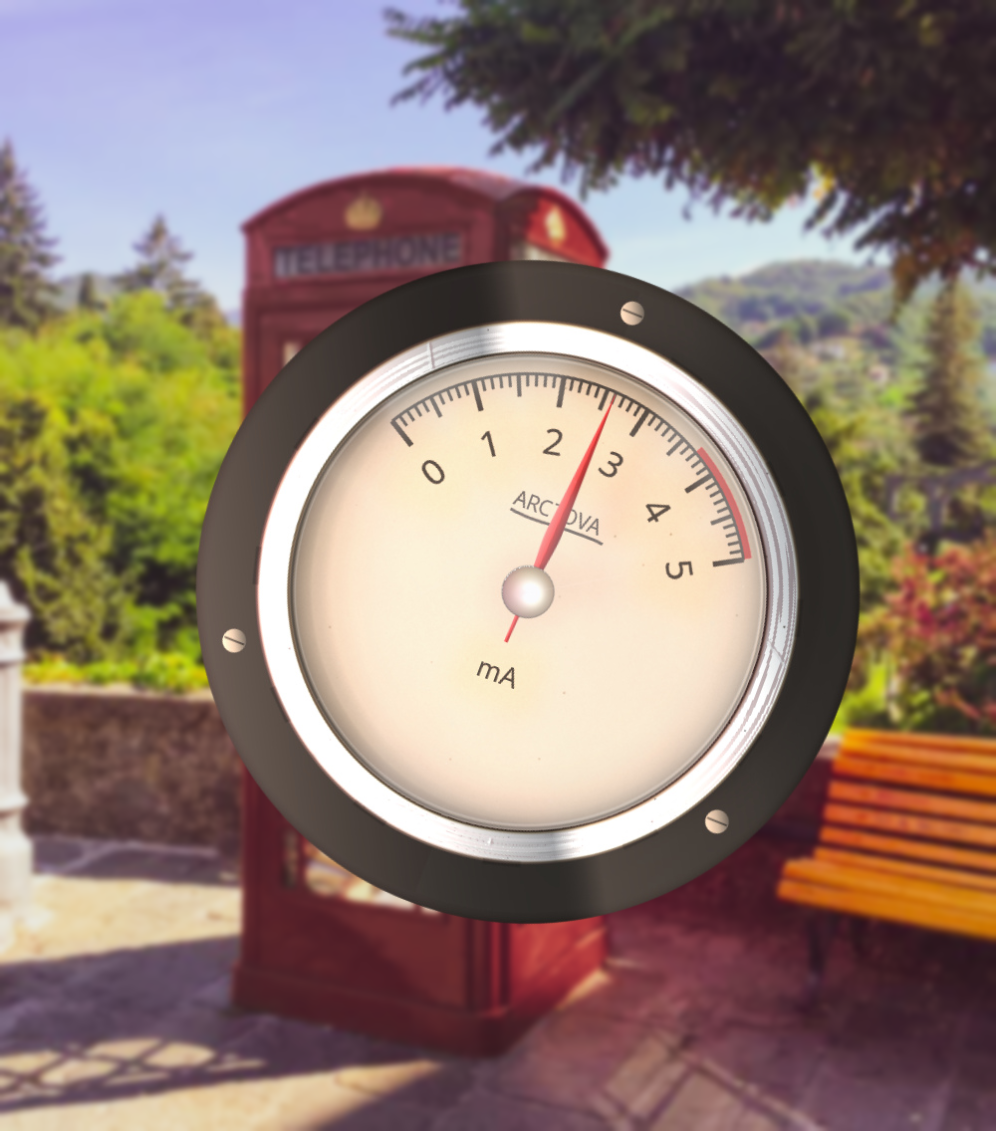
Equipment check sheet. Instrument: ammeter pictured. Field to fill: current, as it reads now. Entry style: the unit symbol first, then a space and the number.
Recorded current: mA 2.6
